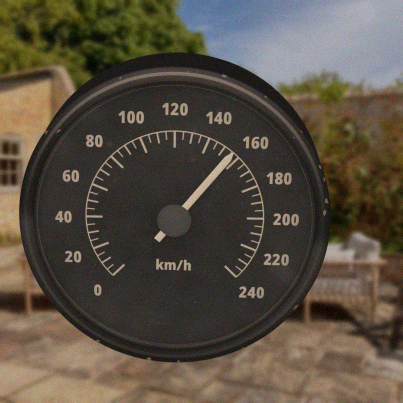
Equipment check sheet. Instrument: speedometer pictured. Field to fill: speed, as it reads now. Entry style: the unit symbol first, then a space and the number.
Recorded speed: km/h 155
